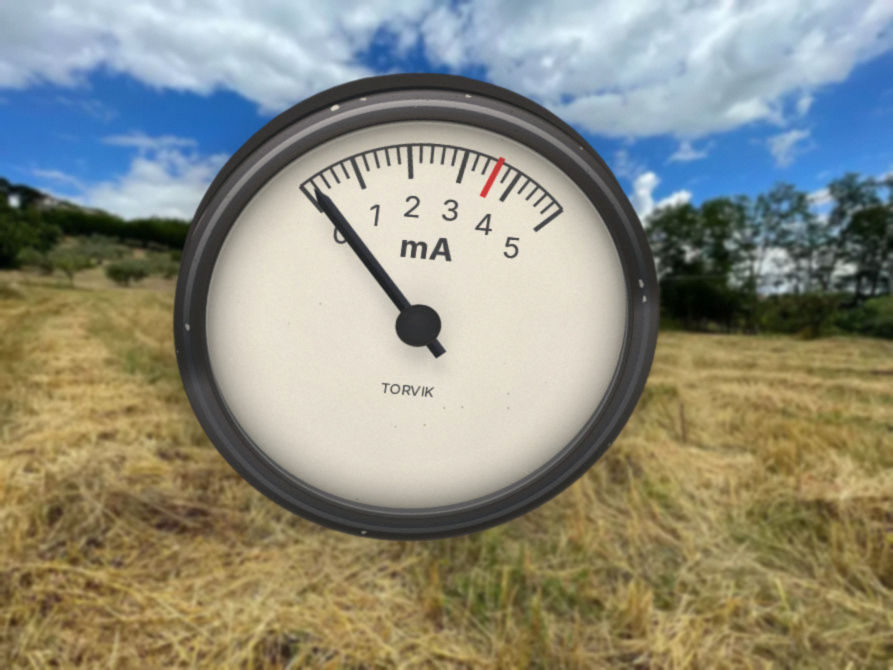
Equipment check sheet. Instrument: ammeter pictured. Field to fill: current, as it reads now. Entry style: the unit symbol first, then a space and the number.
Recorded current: mA 0.2
